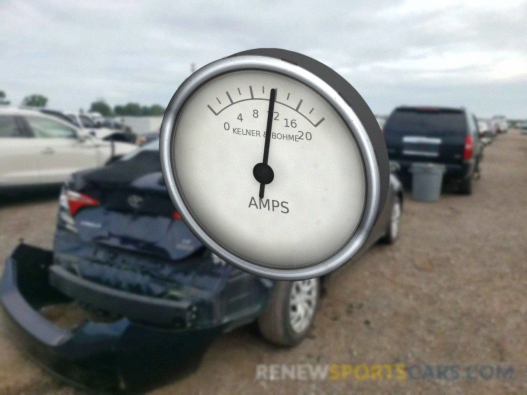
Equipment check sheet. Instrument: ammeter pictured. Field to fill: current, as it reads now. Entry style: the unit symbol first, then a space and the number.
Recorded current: A 12
